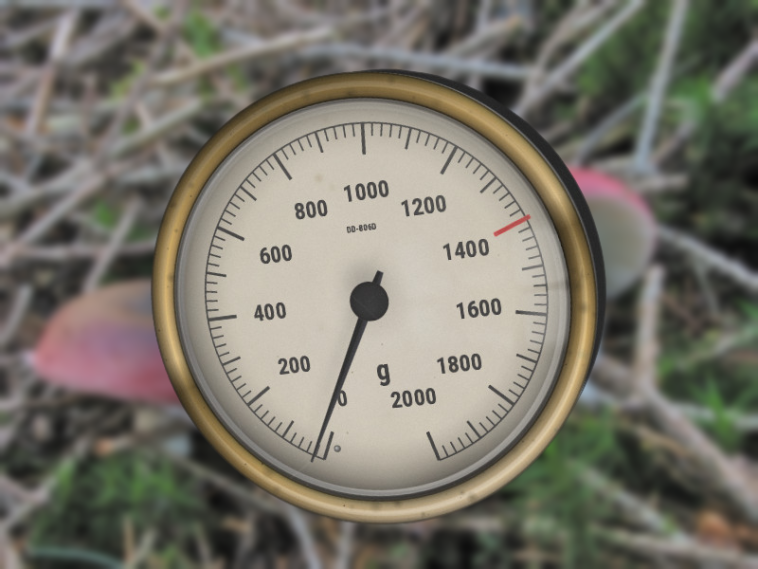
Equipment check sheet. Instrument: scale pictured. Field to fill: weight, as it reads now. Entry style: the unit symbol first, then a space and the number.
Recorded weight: g 20
